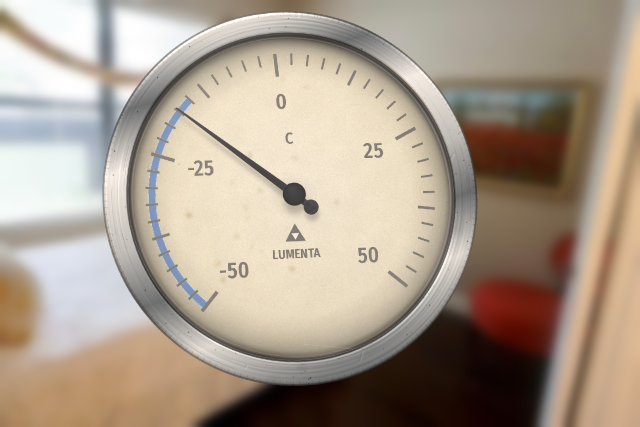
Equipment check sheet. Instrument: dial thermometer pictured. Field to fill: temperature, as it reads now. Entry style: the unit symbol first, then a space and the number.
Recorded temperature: °C -17.5
